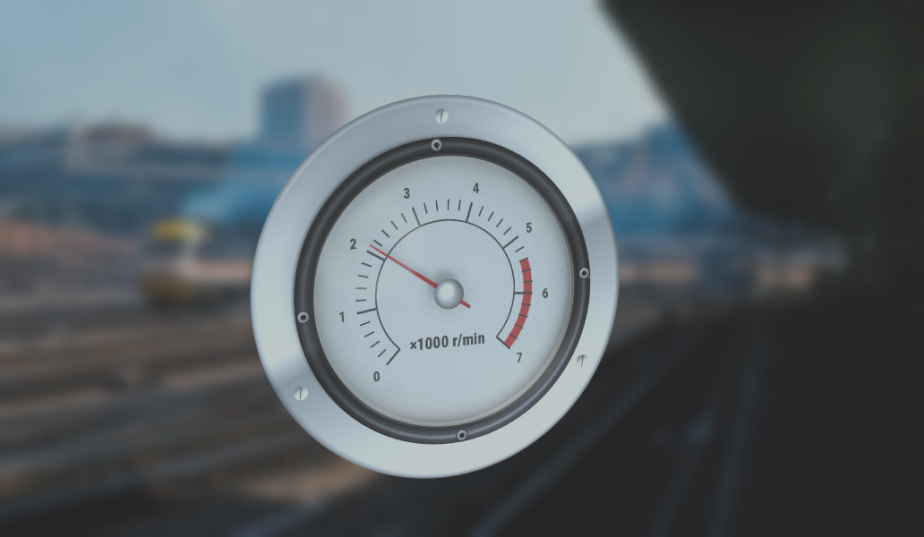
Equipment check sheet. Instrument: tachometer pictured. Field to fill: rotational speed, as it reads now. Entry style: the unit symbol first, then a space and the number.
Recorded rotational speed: rpm 2100
